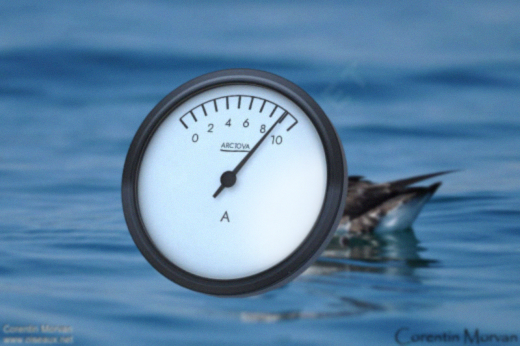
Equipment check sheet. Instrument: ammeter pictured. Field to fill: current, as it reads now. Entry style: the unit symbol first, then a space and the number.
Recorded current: A 9
